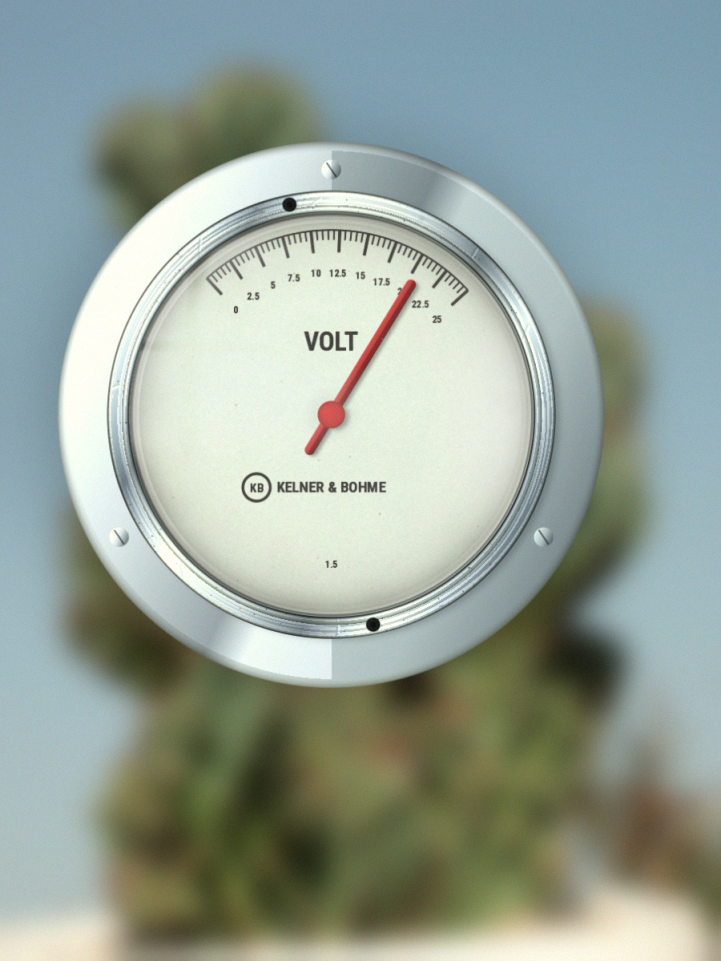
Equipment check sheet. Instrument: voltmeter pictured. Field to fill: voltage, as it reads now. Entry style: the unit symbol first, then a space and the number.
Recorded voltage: V 20.5
